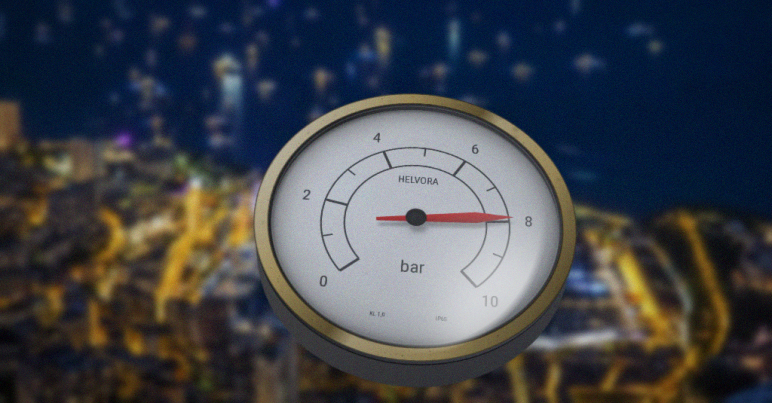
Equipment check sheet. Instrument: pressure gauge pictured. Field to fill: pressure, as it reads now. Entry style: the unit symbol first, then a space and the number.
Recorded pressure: bar 8
